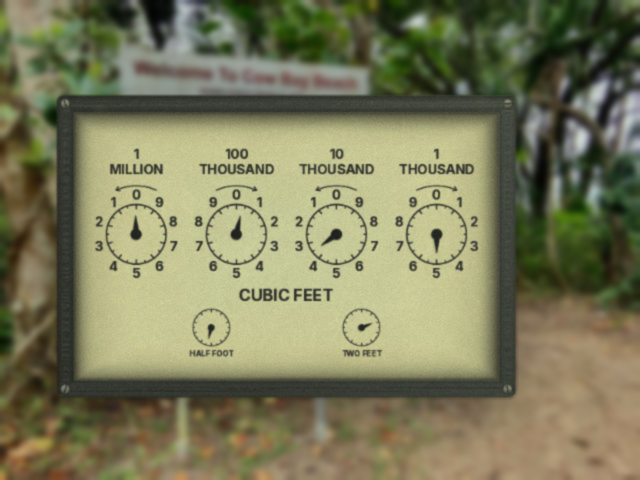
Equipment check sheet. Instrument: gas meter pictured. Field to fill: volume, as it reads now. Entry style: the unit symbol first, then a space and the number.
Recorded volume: ft³ 3500
